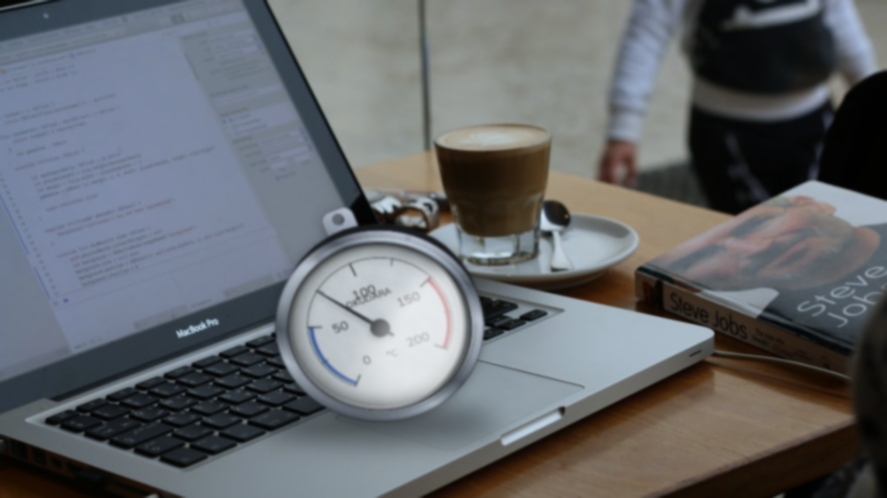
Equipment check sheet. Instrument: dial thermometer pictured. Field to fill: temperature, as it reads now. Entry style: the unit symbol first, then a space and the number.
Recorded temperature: °C 75
